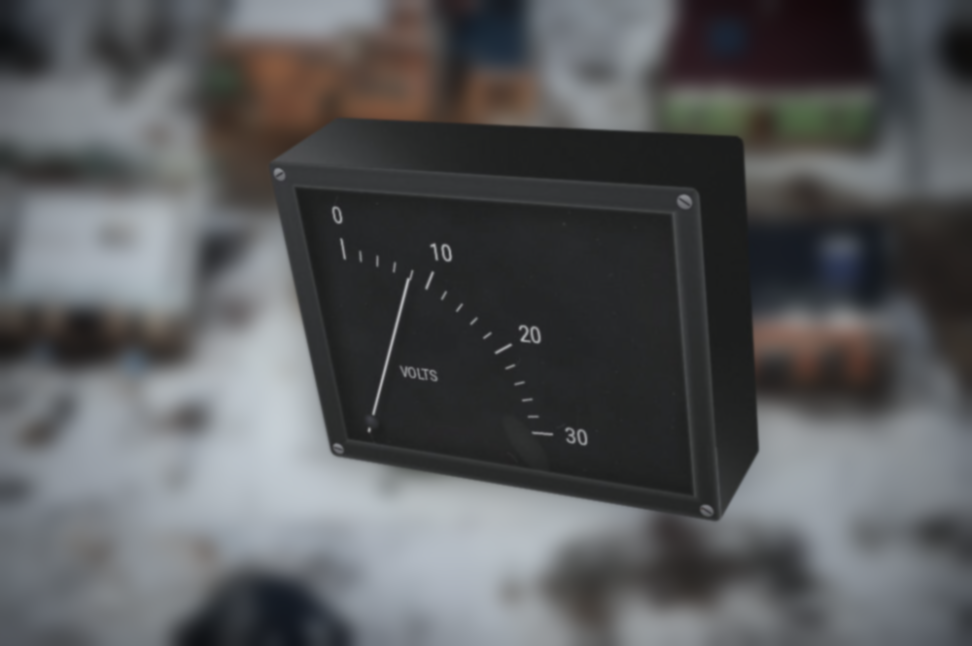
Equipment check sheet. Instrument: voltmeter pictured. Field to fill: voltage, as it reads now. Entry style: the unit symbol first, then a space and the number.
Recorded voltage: V 8
